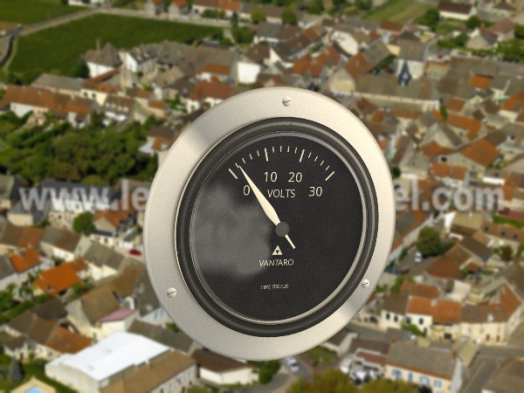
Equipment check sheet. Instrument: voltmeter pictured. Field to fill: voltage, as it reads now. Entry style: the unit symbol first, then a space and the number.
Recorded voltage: V 2
